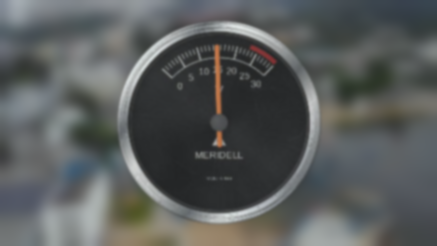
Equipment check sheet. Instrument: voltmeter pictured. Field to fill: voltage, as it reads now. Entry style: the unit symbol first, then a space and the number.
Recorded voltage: V 15
